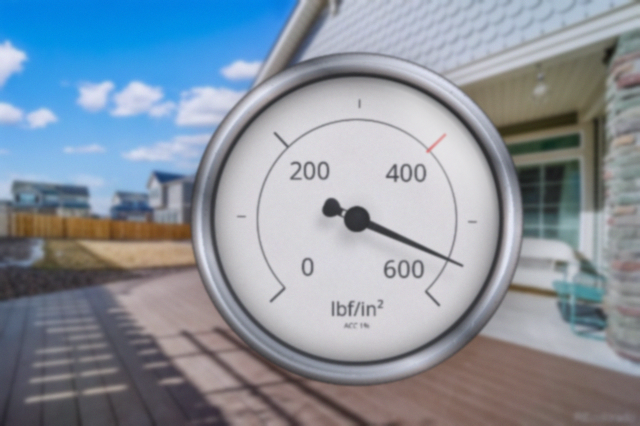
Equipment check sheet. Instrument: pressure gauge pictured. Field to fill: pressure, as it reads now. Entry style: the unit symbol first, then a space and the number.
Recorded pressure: psi 550
